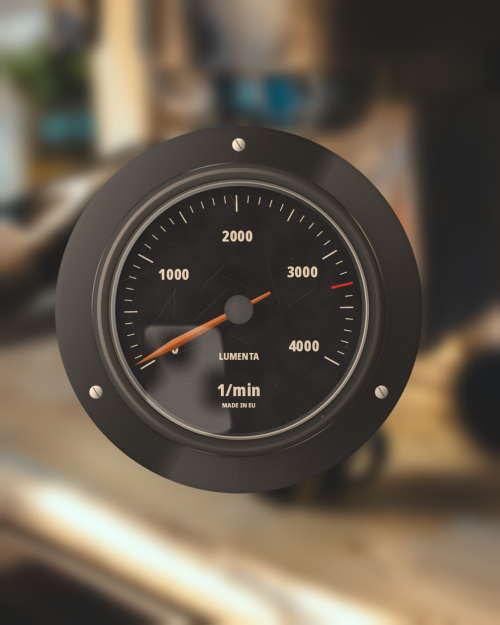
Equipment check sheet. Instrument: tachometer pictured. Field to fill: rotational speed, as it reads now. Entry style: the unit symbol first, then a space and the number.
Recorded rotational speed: rpm 50
